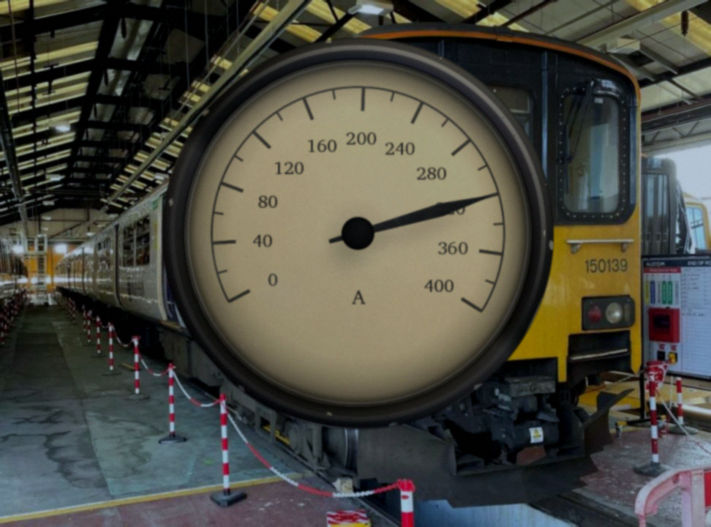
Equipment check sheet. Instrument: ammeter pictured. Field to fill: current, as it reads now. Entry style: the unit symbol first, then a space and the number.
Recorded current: A 320
